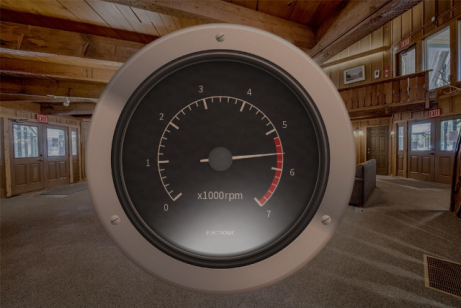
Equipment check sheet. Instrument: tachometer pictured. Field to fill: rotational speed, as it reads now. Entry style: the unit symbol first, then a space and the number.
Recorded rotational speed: rpm 5600
